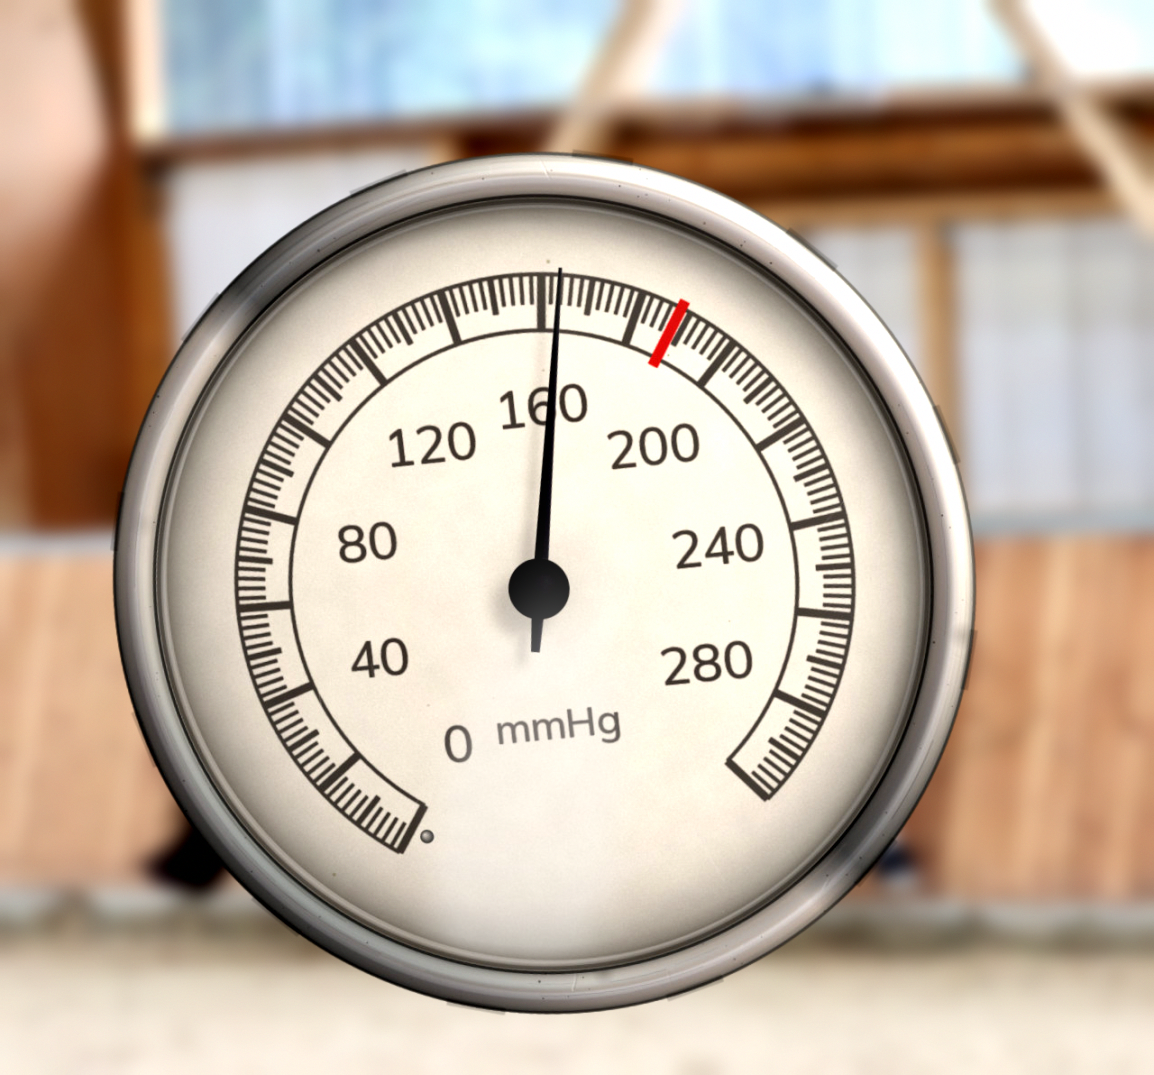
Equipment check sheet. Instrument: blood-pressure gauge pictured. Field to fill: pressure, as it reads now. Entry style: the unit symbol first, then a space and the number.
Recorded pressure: mmHg 164
